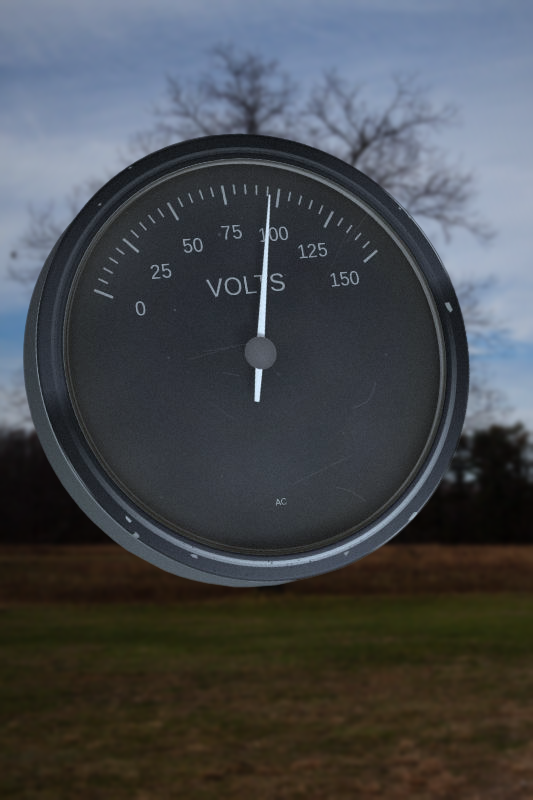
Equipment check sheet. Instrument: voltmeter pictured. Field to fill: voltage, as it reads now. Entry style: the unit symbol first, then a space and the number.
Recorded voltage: V 95
